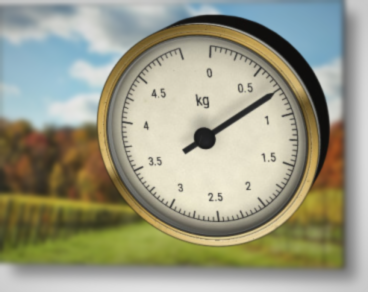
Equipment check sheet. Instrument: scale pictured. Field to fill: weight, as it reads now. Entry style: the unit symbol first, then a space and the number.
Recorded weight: kg 0.75
